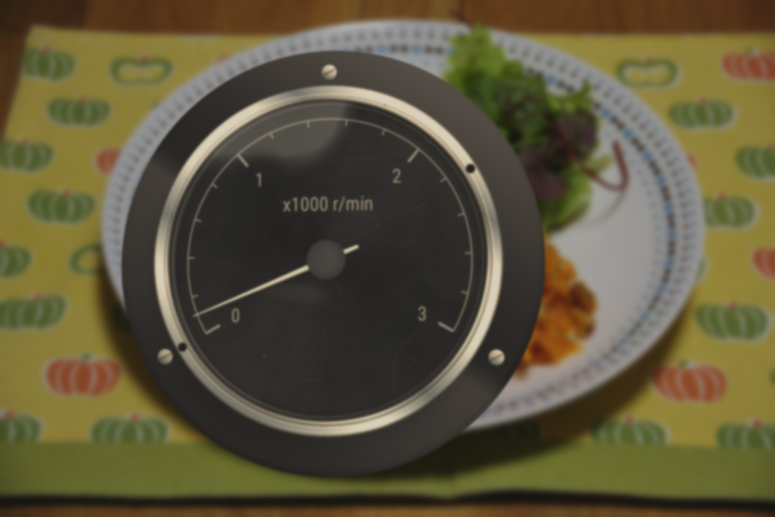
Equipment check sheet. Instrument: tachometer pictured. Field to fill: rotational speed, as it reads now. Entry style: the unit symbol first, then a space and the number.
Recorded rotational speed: rpm 100
